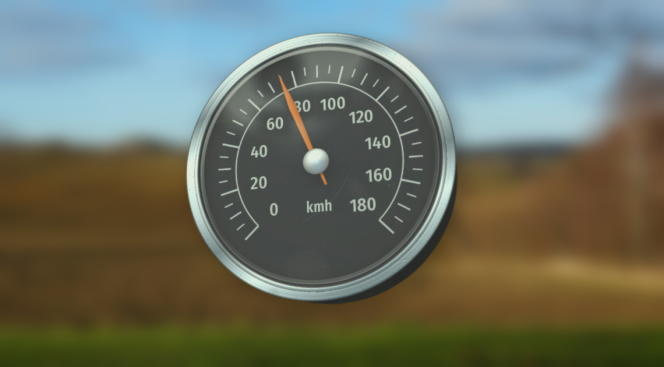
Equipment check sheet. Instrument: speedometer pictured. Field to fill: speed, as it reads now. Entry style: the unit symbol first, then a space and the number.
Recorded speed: km/h 75
